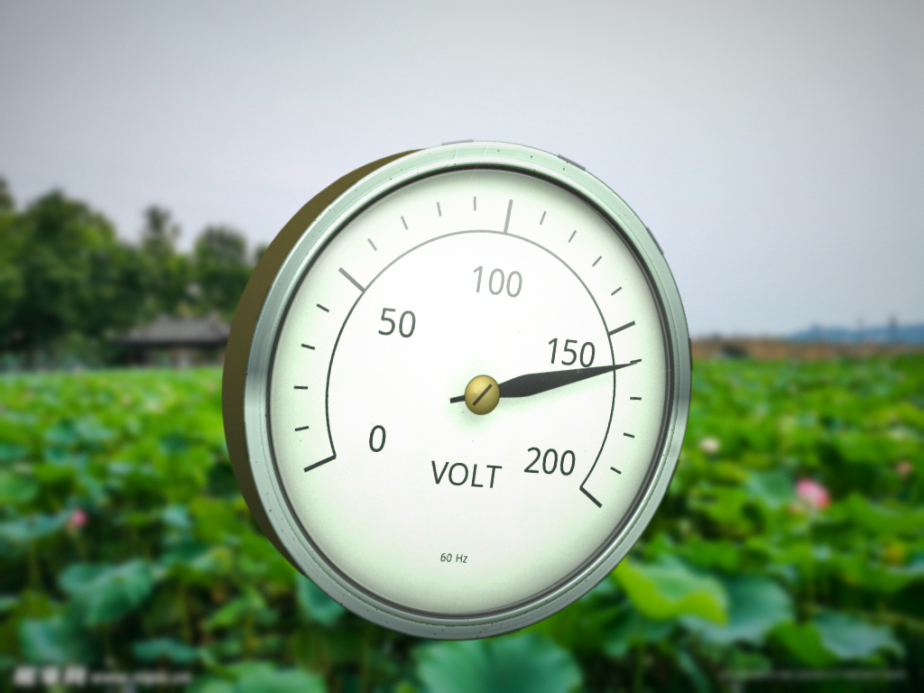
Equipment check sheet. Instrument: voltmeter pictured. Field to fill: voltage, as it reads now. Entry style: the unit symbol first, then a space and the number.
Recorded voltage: V 160
